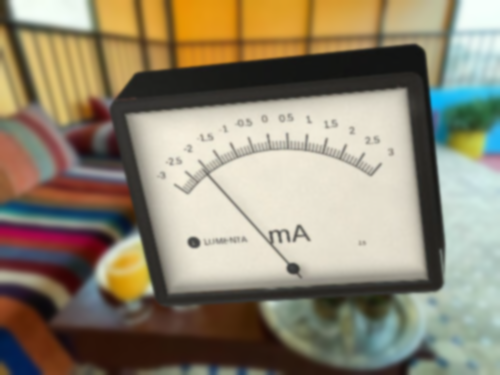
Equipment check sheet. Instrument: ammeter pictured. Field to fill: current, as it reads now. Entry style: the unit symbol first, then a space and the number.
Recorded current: mA -2
